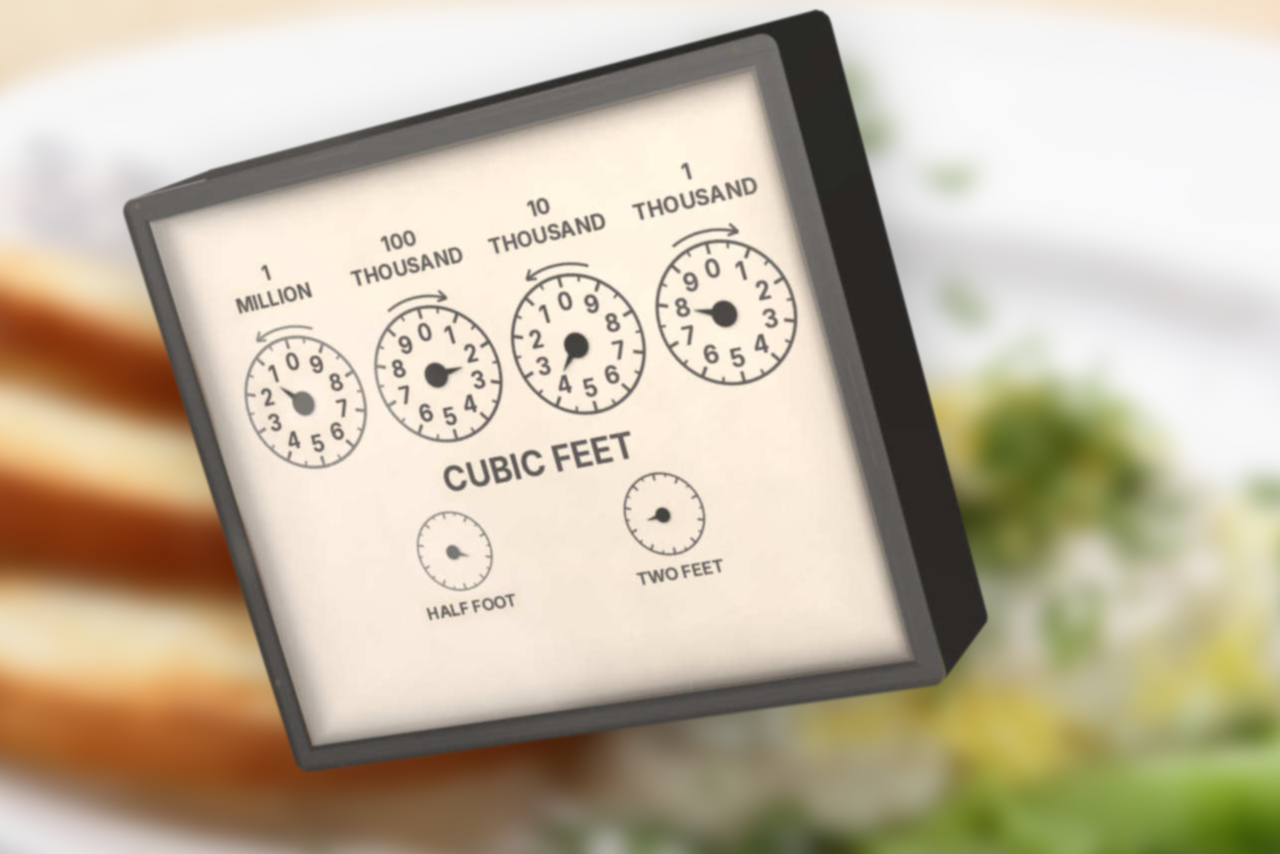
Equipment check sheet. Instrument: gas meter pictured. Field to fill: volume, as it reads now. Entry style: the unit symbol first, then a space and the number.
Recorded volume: ft³ 123800
